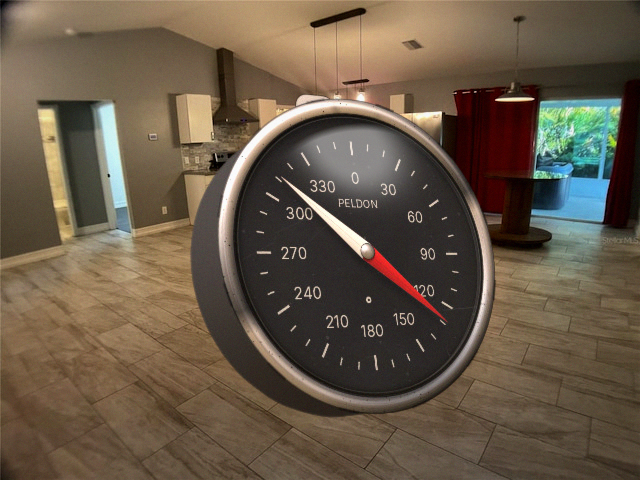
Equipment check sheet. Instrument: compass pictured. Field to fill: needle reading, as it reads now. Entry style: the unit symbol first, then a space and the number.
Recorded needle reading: ° 130
